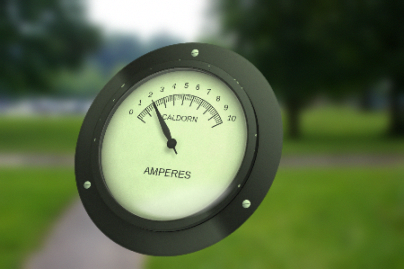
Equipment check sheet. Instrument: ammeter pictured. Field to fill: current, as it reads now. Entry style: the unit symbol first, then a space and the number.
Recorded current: A 2
